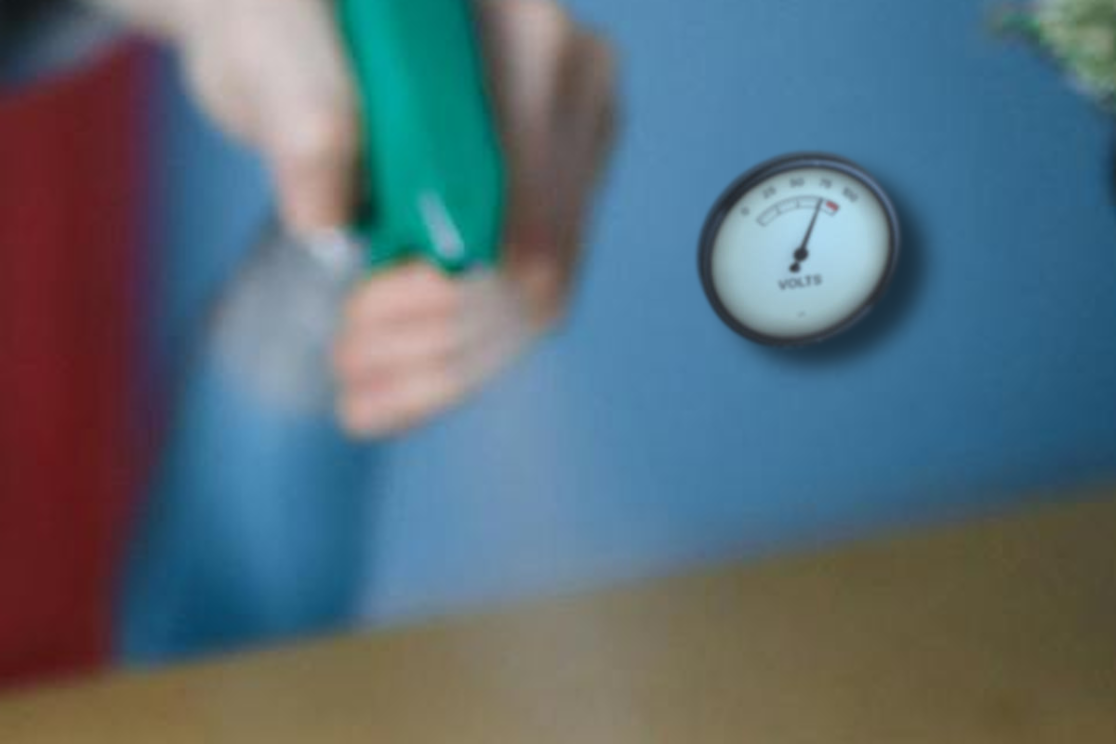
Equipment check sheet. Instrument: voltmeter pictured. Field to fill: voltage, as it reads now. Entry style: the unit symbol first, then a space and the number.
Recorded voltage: V 75
